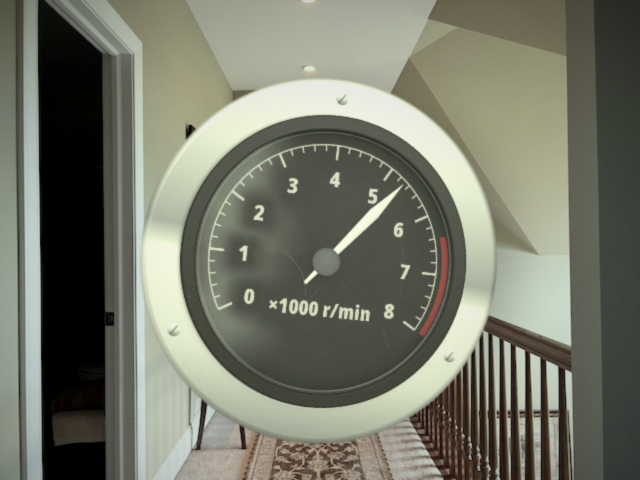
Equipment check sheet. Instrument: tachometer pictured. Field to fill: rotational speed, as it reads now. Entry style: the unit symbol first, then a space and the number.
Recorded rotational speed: rpm 5300
